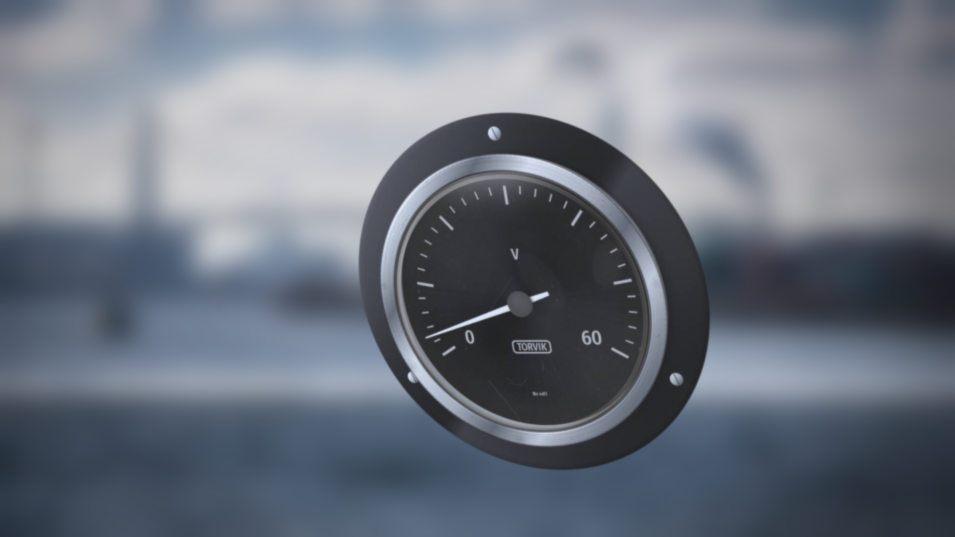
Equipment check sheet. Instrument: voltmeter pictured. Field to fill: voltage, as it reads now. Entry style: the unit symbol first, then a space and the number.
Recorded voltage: V 3
